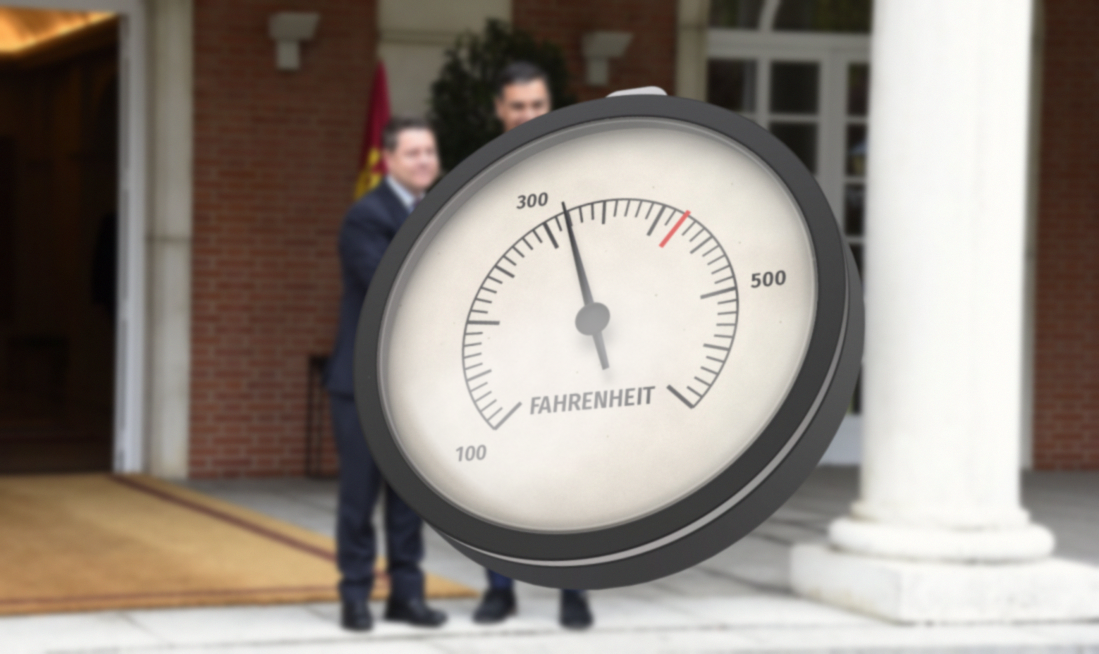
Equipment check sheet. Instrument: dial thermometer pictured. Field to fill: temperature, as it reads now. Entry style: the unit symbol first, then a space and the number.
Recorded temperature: °F 320
